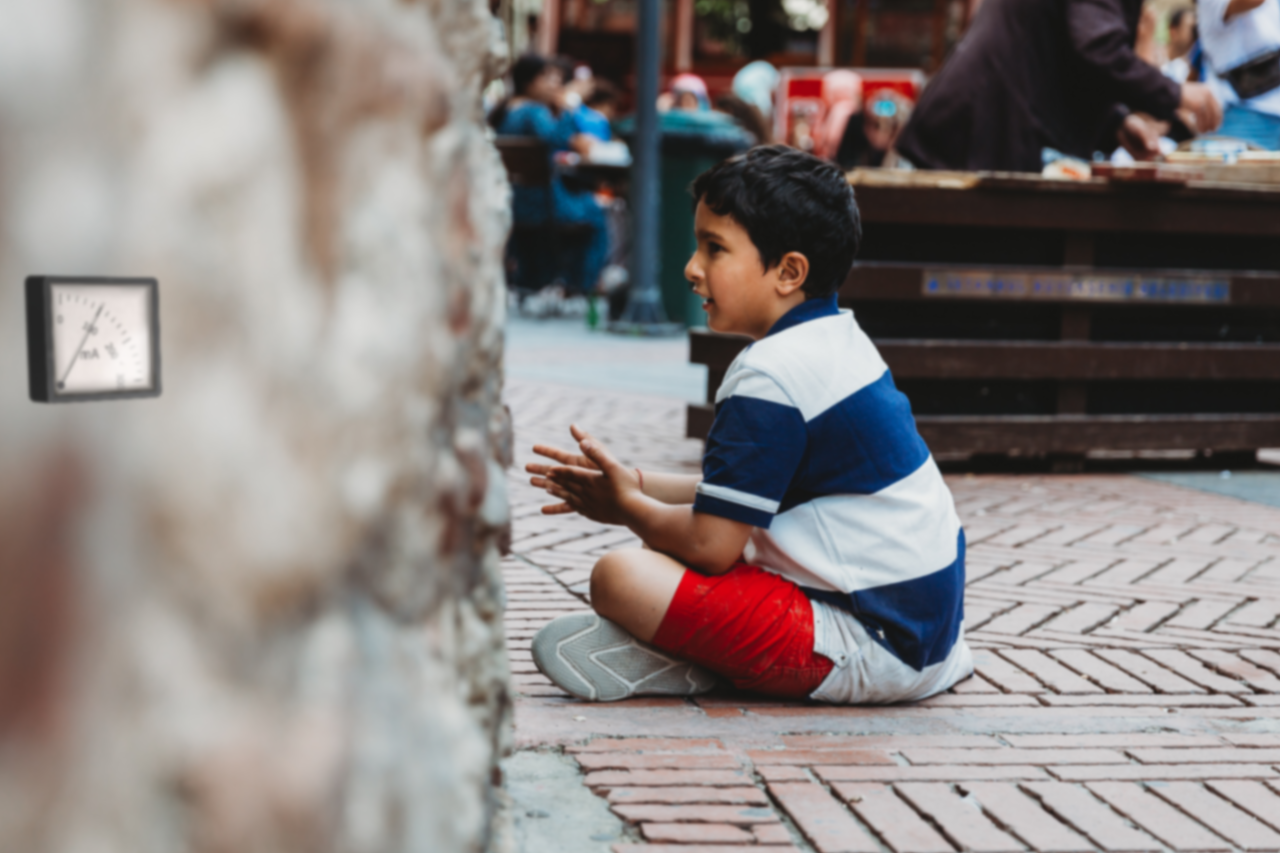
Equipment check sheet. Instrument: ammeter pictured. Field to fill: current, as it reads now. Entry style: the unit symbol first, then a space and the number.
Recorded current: mA 100
